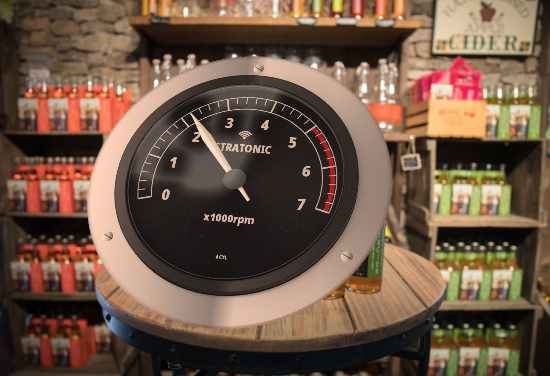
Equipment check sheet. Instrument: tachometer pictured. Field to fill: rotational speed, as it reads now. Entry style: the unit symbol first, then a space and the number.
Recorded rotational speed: rpm 2200
